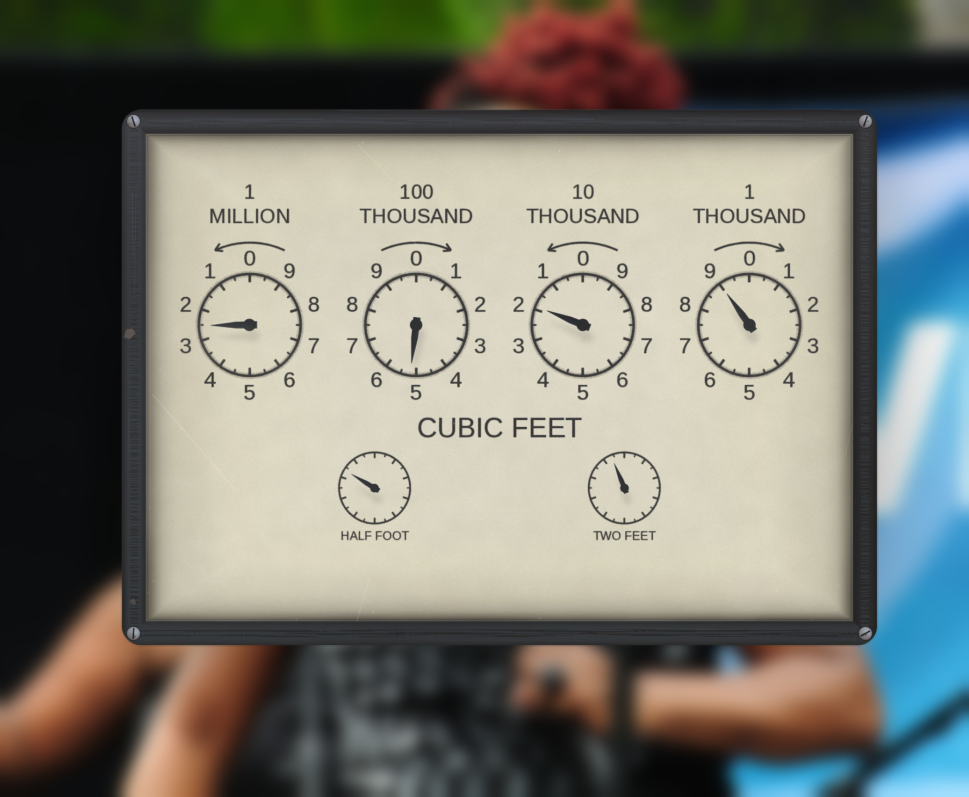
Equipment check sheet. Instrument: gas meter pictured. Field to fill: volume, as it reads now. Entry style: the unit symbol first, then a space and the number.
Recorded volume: ft³ 251900
